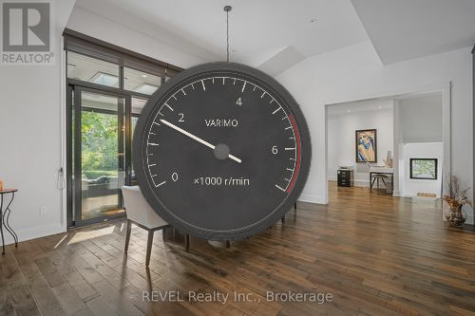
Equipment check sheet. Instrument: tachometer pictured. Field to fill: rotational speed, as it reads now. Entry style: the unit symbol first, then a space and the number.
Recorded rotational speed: rpm 1625
